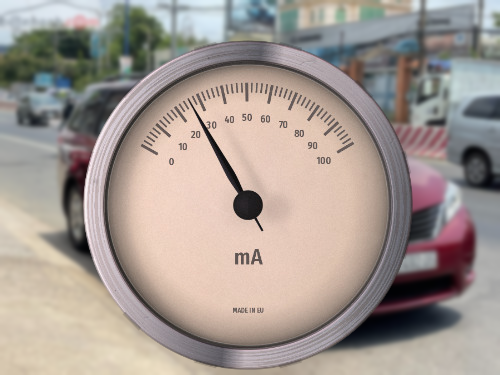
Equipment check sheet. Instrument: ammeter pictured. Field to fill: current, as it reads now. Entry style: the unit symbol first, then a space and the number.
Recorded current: mA 26
